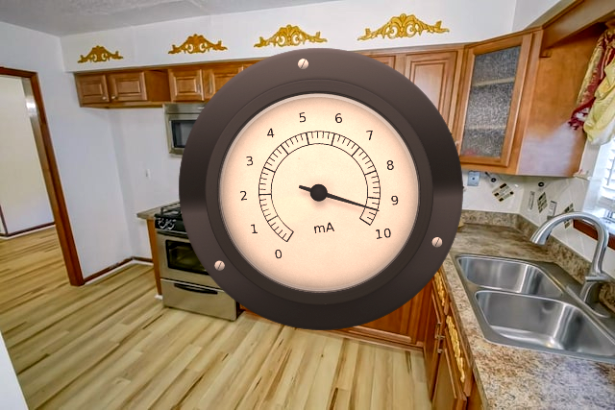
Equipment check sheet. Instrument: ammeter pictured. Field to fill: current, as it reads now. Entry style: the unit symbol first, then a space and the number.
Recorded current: mA 9.4
